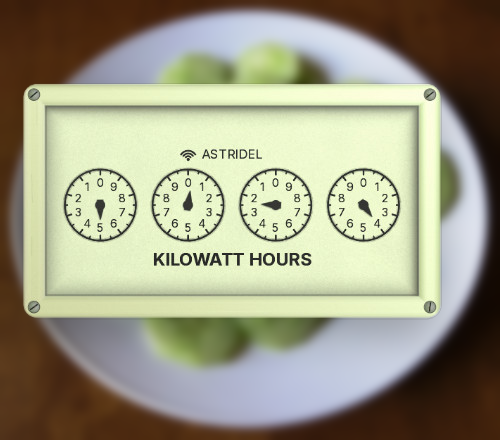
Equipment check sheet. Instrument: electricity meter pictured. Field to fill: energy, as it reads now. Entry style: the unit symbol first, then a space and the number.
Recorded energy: kWh 5024
